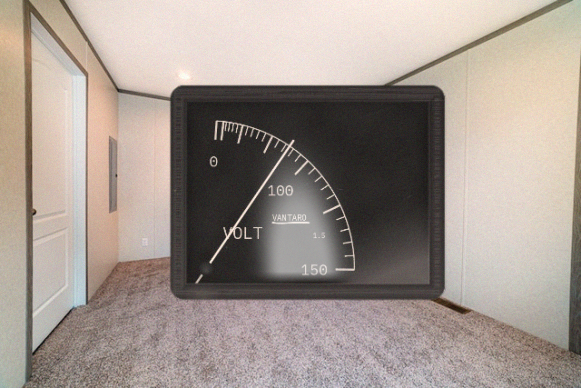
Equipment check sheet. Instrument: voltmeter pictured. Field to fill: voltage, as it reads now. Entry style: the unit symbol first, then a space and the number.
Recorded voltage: V 87.5
